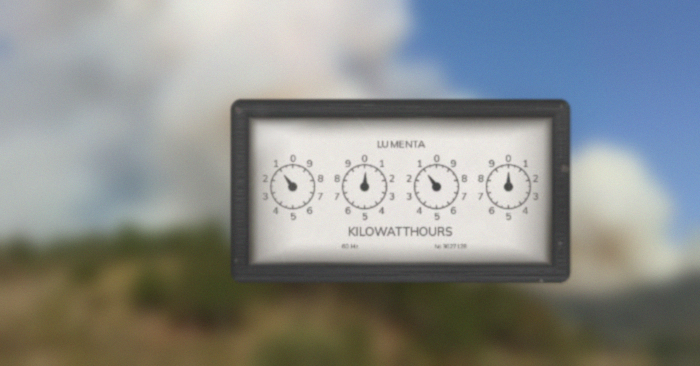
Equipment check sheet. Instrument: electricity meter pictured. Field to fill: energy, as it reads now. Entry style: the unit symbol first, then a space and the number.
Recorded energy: kWh 1010
